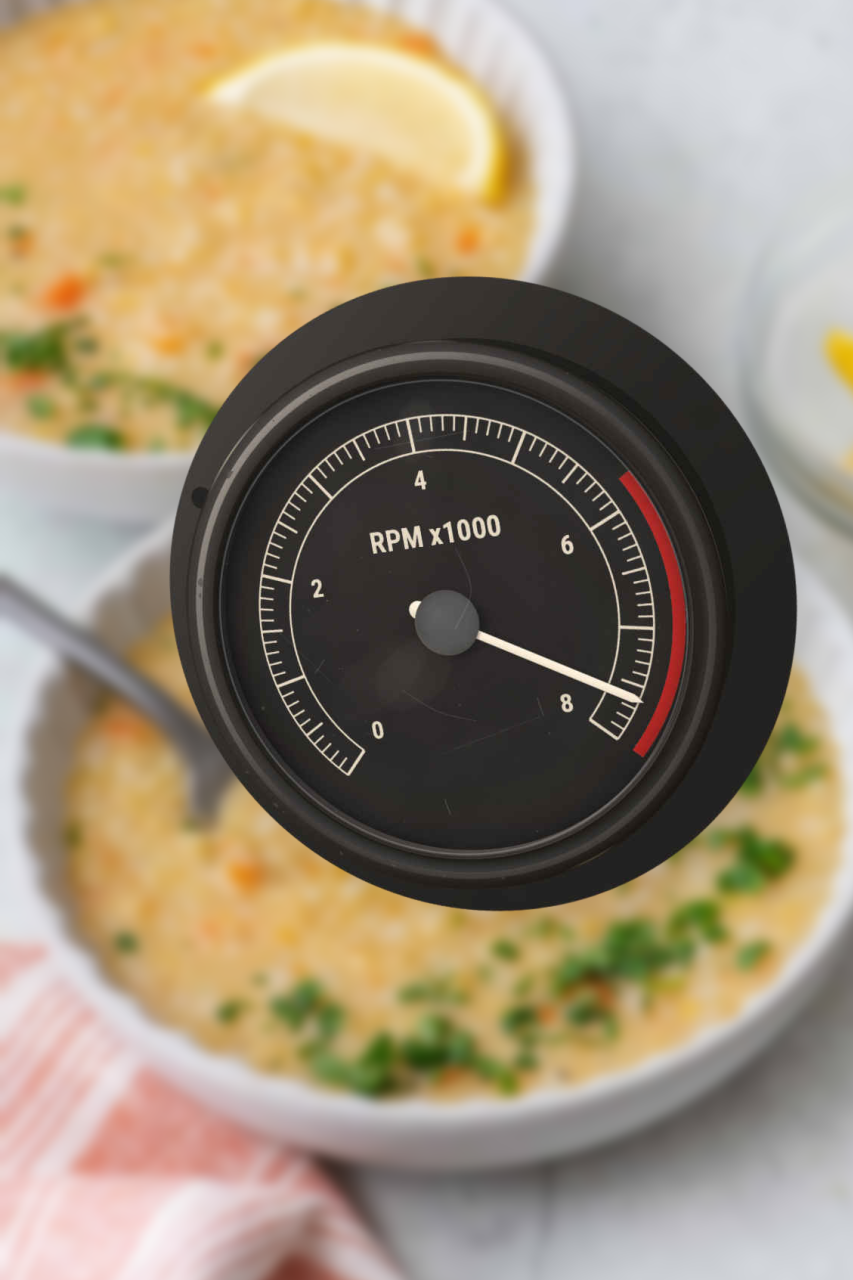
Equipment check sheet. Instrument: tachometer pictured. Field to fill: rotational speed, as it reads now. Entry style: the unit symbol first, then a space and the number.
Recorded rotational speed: rpm 7600
